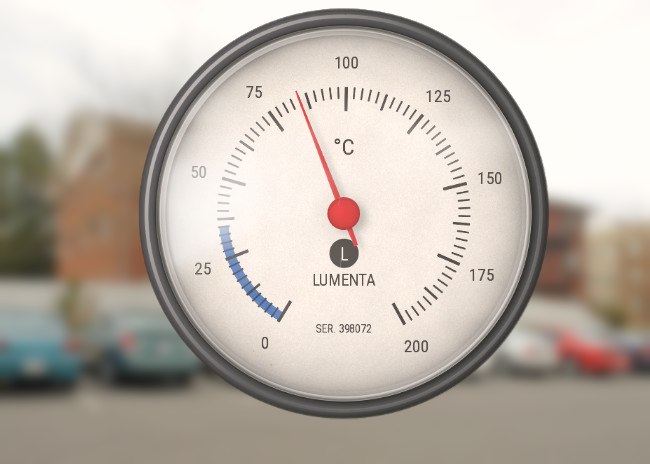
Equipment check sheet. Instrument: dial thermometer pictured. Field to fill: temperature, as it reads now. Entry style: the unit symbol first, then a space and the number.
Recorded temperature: °C 85
